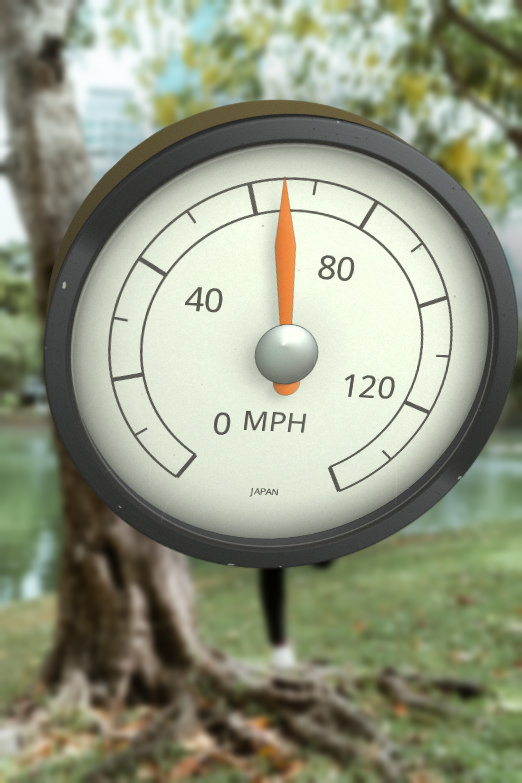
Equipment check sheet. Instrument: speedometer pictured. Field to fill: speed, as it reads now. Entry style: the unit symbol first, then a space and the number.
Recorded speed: mph 65
